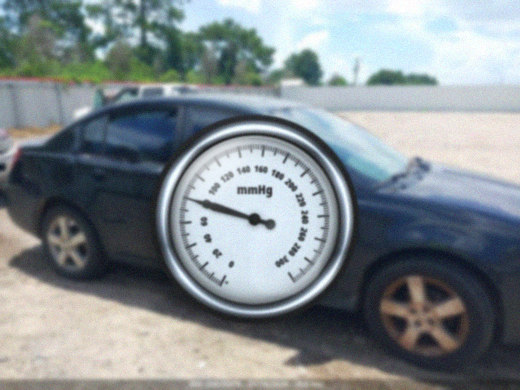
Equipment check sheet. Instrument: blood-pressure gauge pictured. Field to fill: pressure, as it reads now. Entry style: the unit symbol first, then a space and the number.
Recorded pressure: mmHg 80
